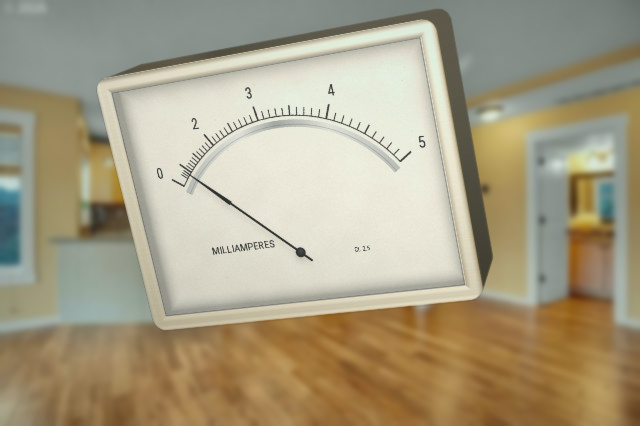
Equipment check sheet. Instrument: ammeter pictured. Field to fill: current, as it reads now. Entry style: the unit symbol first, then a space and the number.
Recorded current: mA 1
